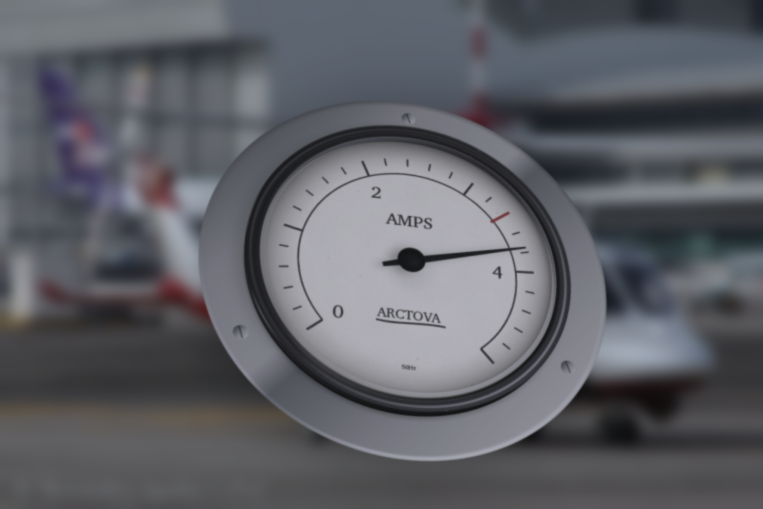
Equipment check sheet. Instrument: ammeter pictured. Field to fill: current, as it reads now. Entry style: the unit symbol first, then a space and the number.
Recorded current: A 3.8
